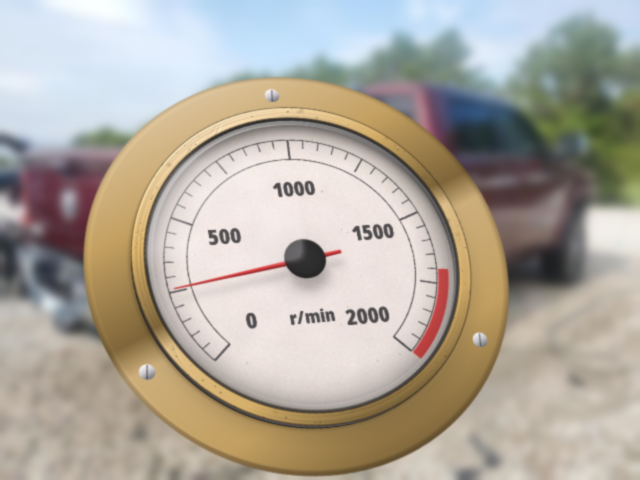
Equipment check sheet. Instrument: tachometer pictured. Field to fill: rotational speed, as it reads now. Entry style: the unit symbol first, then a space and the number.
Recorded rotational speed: rpm 250
